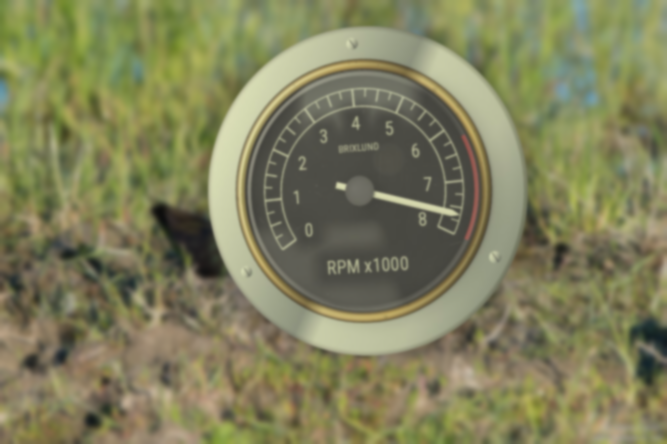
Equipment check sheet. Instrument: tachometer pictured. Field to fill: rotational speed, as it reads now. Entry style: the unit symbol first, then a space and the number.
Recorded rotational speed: rpm 7625
